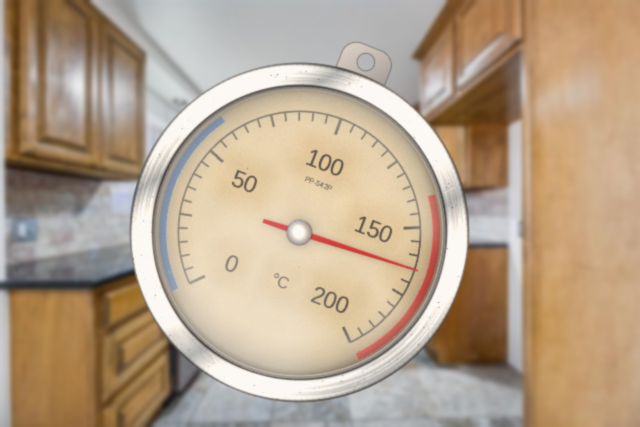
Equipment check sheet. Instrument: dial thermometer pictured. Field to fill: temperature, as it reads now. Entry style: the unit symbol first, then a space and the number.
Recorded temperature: °C 165
